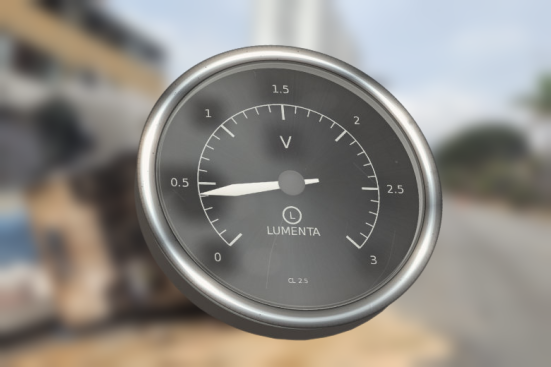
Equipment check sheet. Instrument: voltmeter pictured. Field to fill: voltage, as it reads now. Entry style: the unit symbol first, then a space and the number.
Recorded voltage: V 0.4
